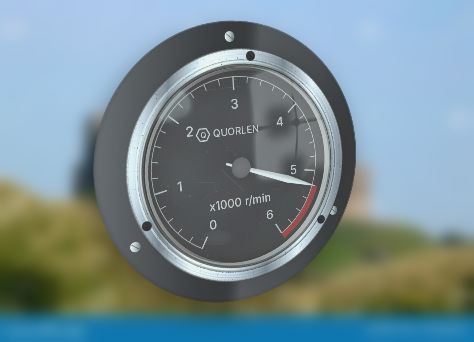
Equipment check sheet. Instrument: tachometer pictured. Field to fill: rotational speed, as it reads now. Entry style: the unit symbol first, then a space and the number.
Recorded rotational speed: rpm 5200
